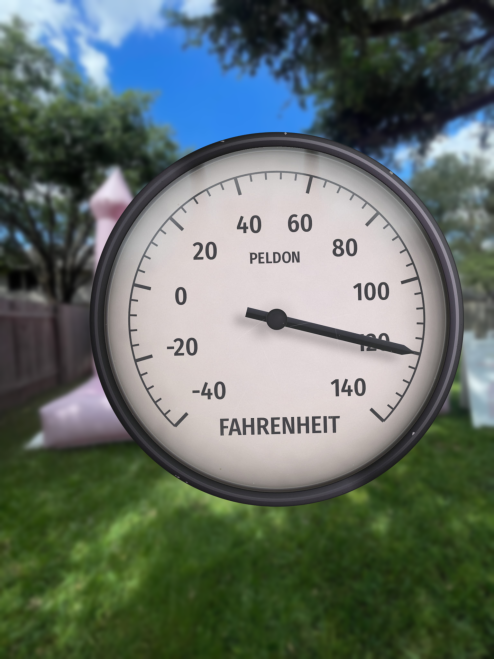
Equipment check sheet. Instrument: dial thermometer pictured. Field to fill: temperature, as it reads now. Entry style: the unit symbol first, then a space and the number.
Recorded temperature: °F 120
